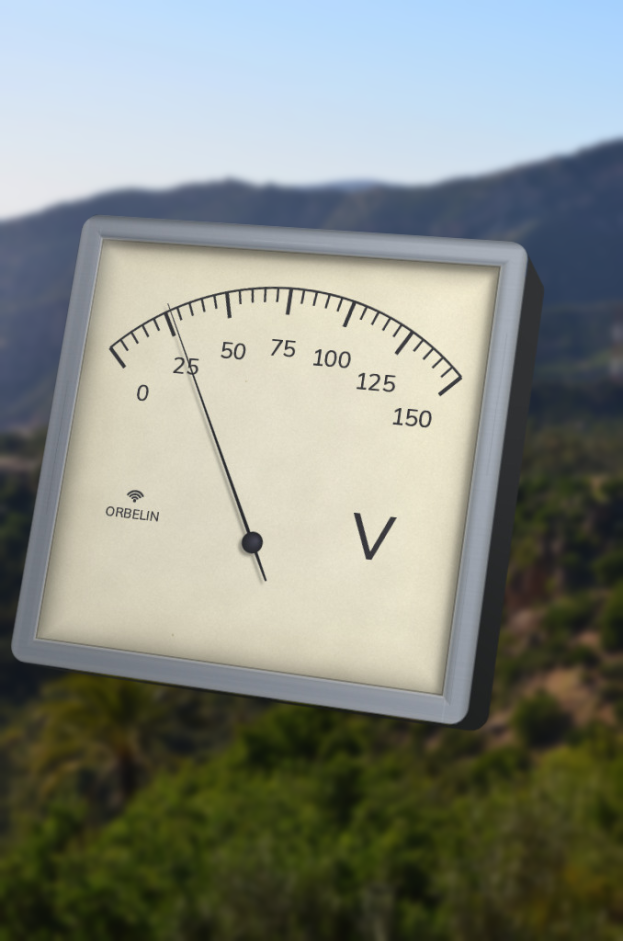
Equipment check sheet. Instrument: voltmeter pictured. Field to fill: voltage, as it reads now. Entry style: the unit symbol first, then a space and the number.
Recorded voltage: V 27.5
